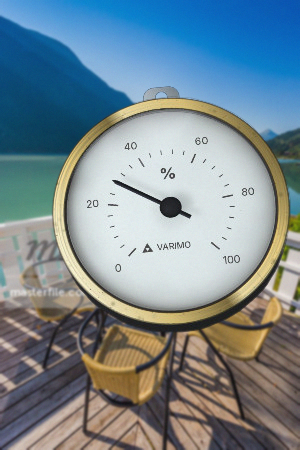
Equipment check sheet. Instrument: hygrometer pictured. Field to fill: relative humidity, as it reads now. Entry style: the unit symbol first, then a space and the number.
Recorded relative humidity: % 28
